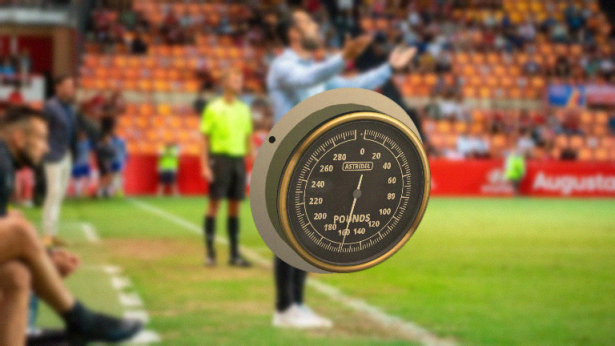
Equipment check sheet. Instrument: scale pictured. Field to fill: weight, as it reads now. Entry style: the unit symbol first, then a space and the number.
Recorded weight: lb 160
